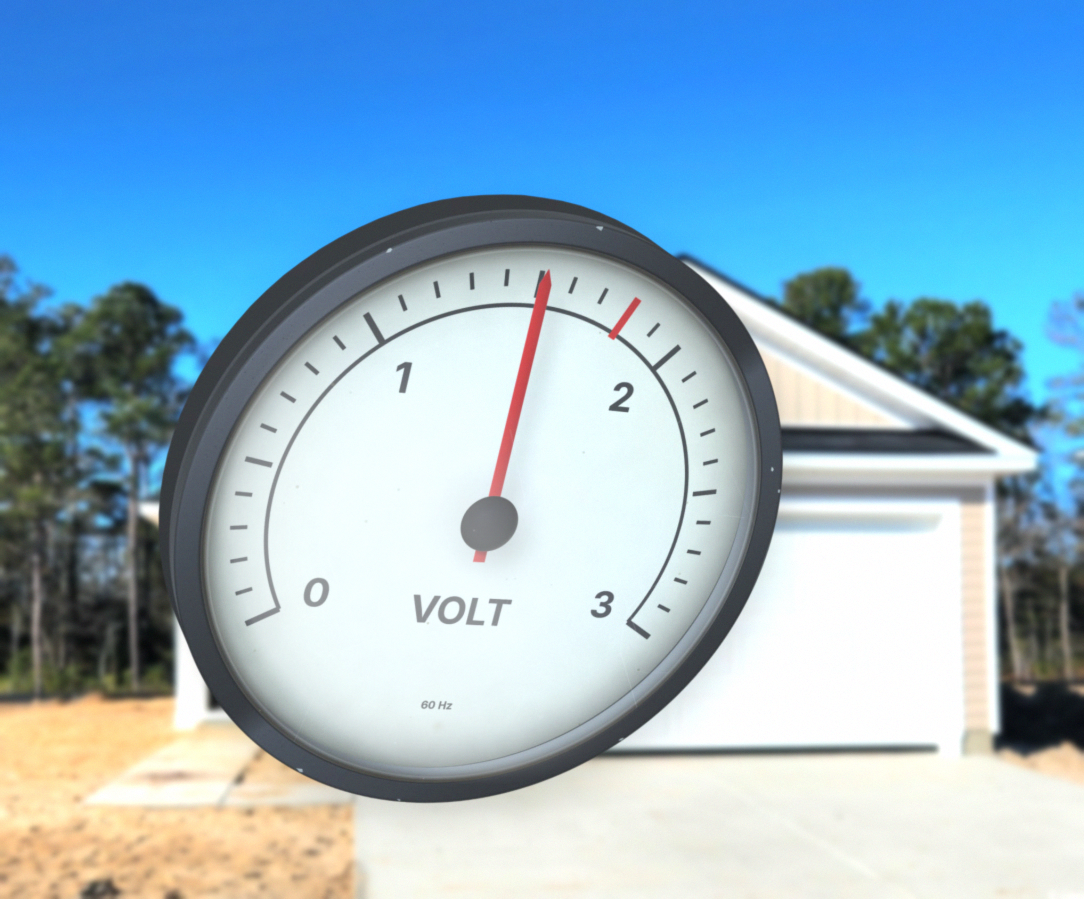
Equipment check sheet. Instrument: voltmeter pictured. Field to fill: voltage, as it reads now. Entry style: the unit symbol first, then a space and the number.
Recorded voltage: V 1.5
